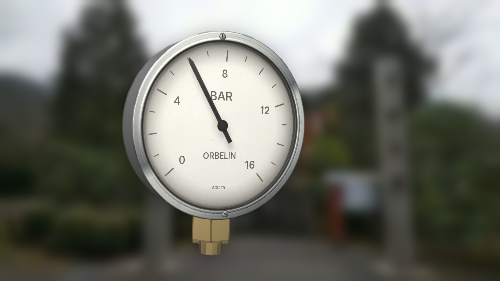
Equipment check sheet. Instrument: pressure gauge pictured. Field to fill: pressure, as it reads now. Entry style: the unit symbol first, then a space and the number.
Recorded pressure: bar 6
